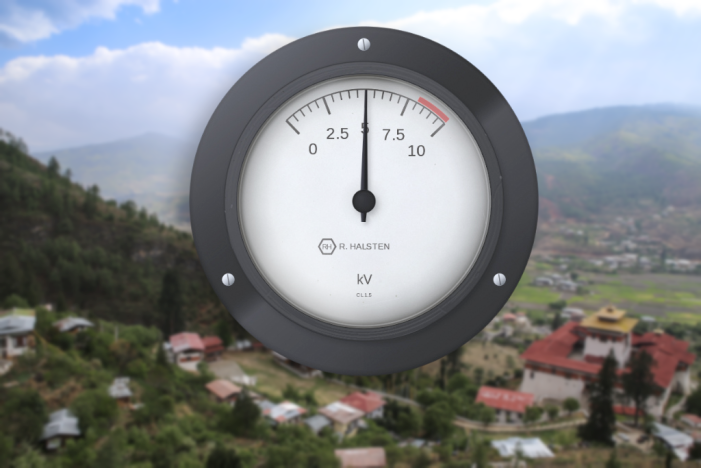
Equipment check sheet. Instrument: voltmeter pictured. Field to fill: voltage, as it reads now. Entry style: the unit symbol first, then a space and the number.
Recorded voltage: kV 5
